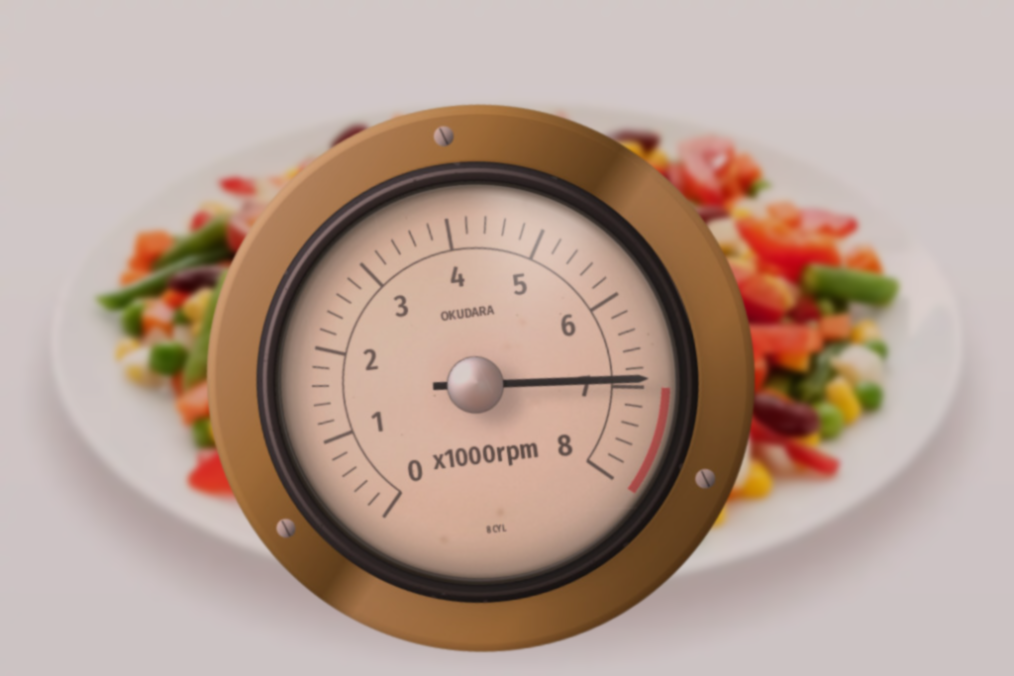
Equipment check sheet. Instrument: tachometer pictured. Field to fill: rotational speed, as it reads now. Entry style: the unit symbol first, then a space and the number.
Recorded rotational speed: rpm 6900
